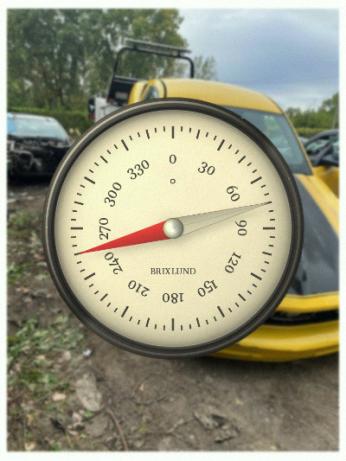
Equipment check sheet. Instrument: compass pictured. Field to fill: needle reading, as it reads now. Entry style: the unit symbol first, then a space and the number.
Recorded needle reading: ° 255
